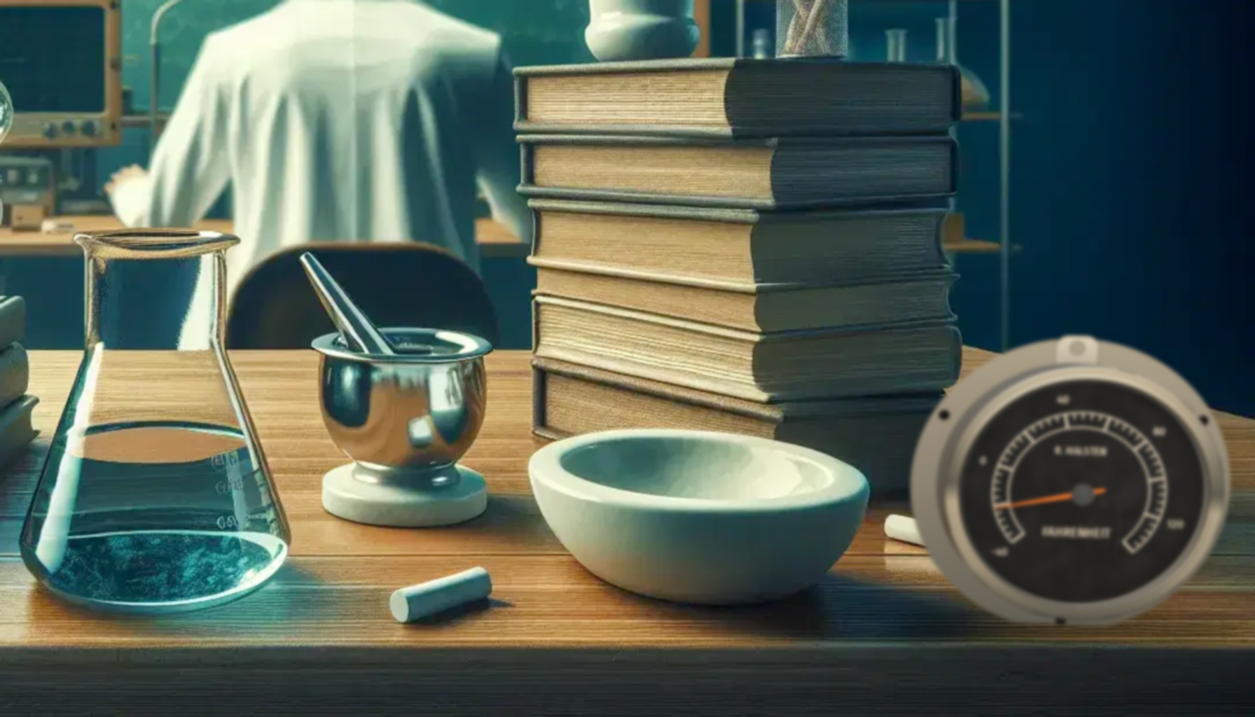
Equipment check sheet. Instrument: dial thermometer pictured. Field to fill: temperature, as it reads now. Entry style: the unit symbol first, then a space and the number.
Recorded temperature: °F -20
